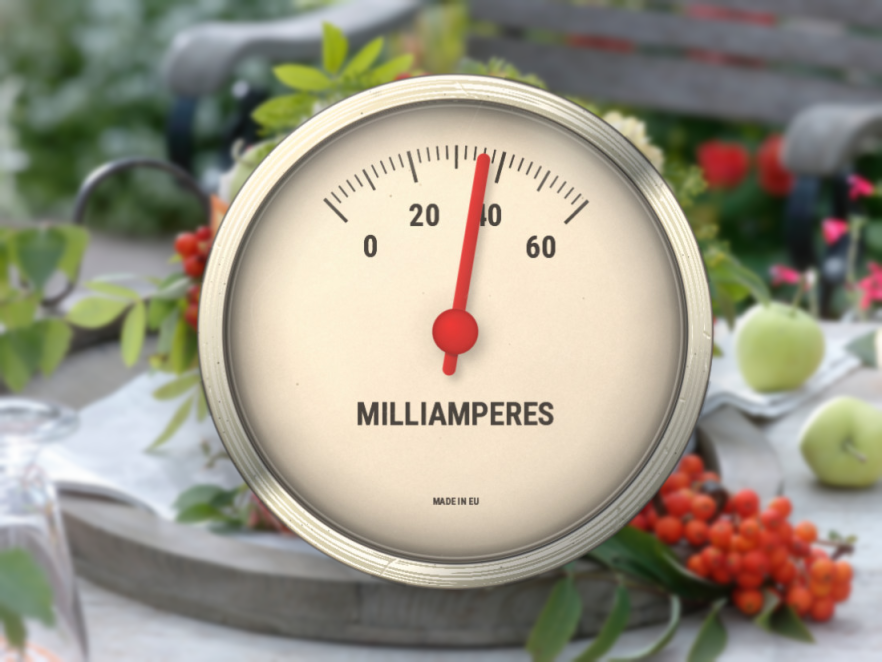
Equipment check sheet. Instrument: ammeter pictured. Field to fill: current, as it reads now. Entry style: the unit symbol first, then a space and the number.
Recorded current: mA 36
